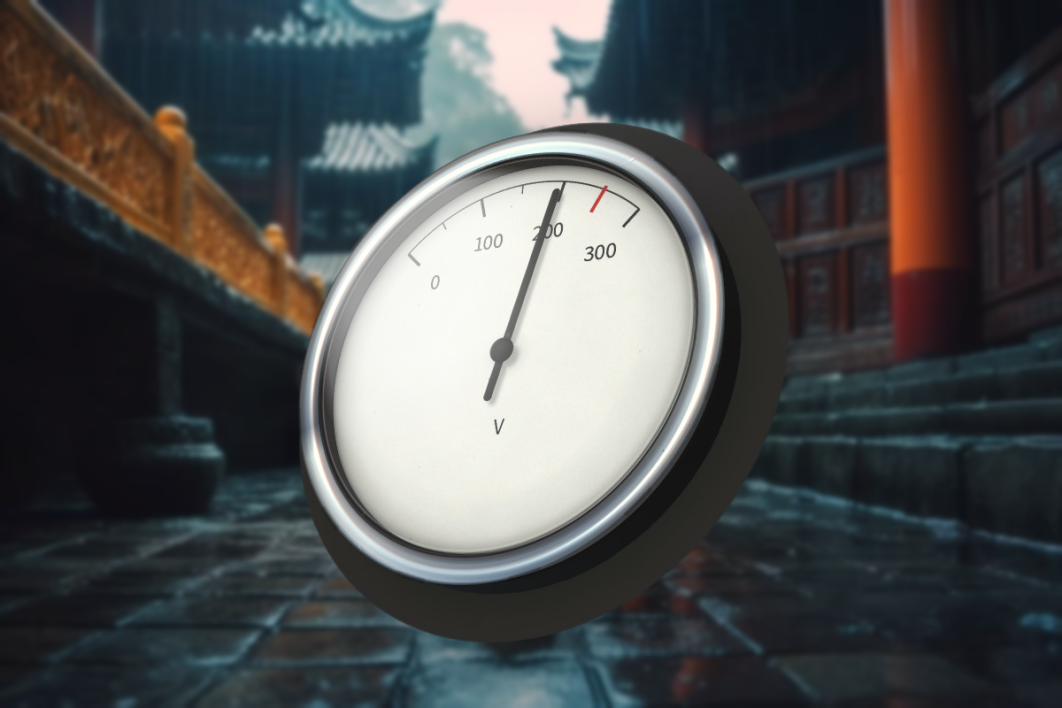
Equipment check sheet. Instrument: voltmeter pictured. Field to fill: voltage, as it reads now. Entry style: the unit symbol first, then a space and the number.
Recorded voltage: V 200
